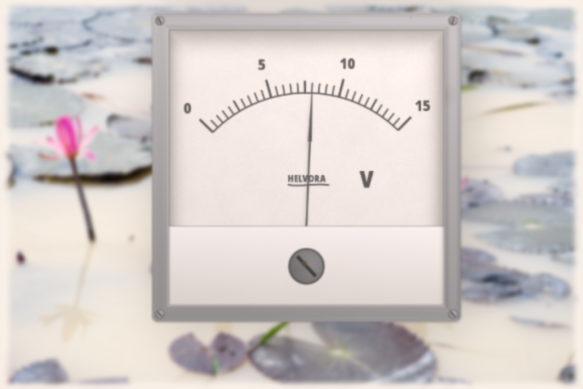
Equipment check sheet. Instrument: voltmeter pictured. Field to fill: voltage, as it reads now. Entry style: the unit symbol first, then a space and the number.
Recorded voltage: V 8
